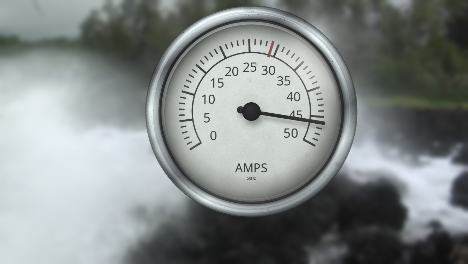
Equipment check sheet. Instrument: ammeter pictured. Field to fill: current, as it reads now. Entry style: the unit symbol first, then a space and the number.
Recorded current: A 46
